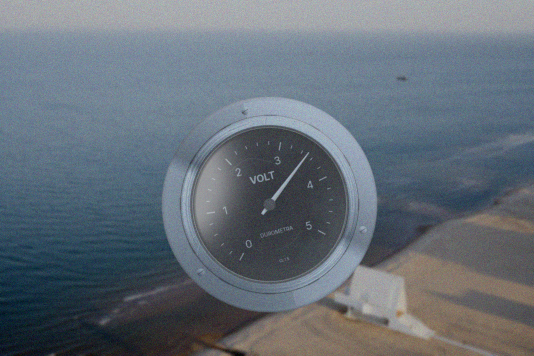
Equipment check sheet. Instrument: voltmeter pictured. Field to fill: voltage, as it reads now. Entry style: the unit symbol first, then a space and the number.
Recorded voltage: V 3.5
